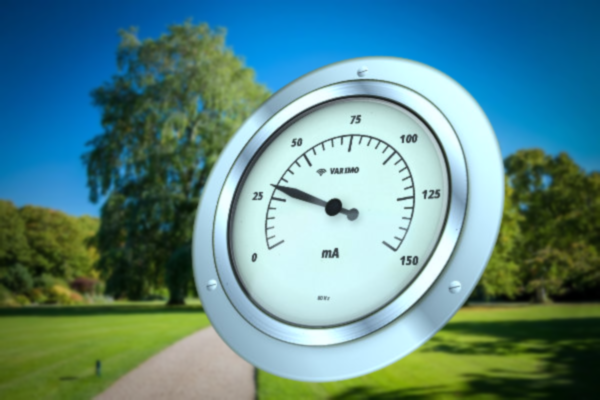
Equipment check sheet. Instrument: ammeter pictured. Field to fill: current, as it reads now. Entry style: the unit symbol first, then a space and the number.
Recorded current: mA 30
